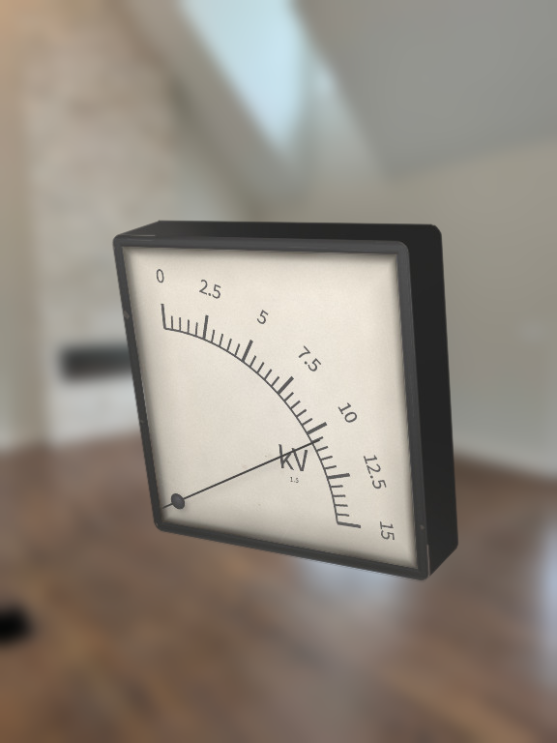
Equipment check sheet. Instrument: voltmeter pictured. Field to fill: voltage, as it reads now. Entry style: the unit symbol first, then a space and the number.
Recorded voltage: kV 10.5
